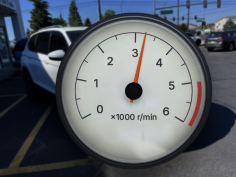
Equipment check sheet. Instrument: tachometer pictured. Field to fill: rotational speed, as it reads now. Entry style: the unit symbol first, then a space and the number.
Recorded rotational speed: rpm 3250
